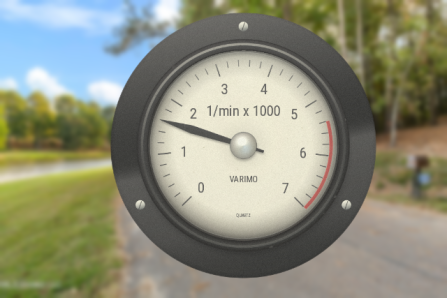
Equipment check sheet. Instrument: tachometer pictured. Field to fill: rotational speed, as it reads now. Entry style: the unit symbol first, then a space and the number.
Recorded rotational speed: rpm 1600
